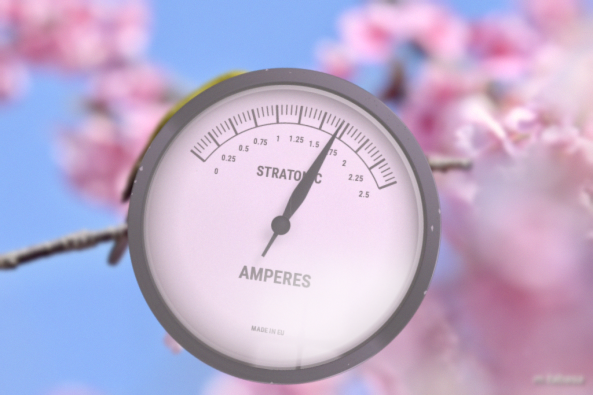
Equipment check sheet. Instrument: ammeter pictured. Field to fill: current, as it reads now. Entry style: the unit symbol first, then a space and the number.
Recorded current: A 1.7
